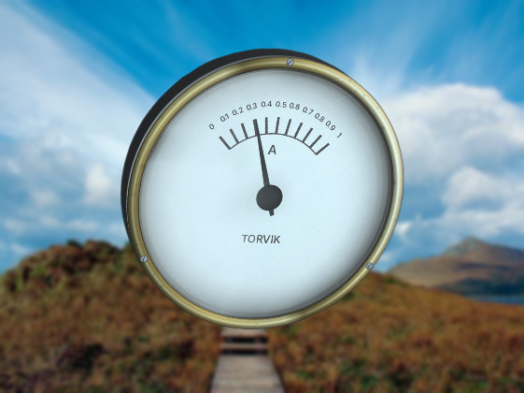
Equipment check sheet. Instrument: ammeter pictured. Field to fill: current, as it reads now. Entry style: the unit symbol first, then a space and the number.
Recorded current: A 0.3
